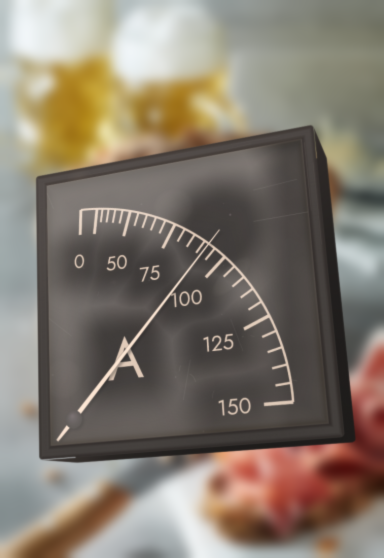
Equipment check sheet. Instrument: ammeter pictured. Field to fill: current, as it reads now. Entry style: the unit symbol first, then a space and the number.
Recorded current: A 92.5
